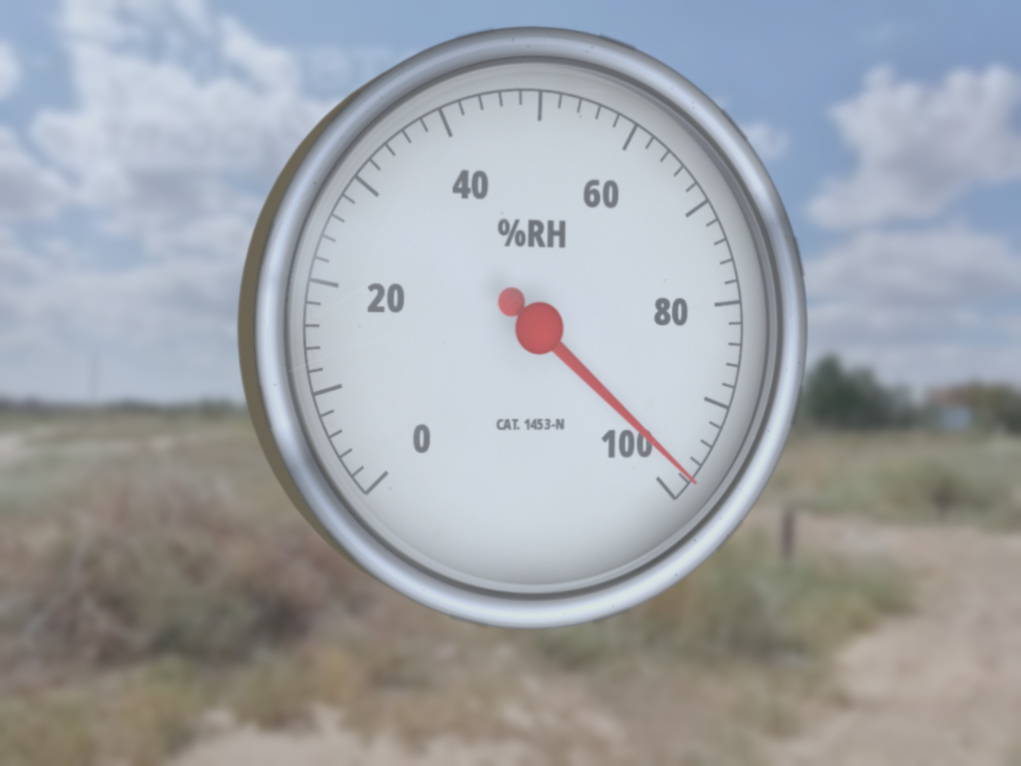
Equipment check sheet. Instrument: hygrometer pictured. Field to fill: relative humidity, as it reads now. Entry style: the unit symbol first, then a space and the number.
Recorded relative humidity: % 98
